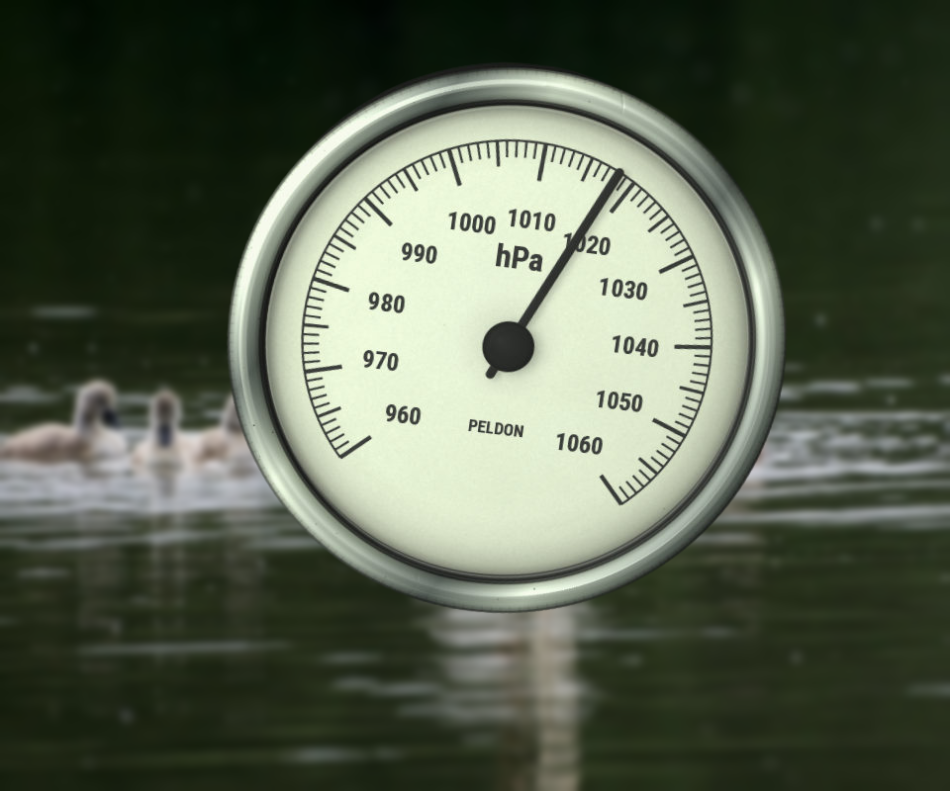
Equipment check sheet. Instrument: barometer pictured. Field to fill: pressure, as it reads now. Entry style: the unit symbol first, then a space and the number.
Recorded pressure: hPa 1018
